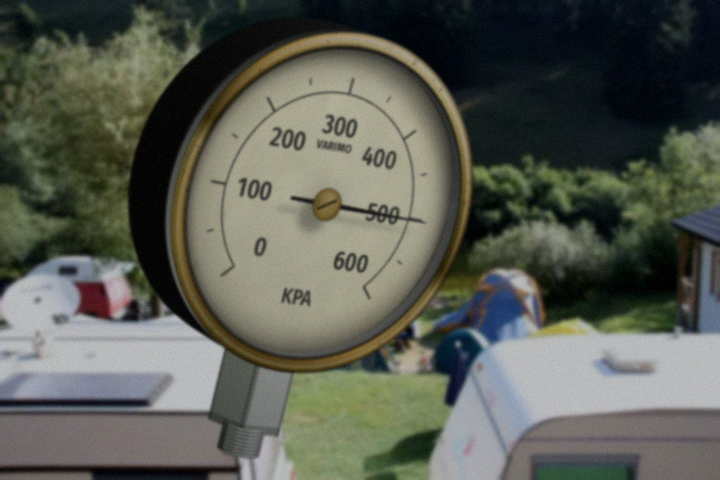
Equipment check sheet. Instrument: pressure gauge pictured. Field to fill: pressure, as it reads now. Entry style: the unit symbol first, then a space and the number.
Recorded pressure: kPa 500
